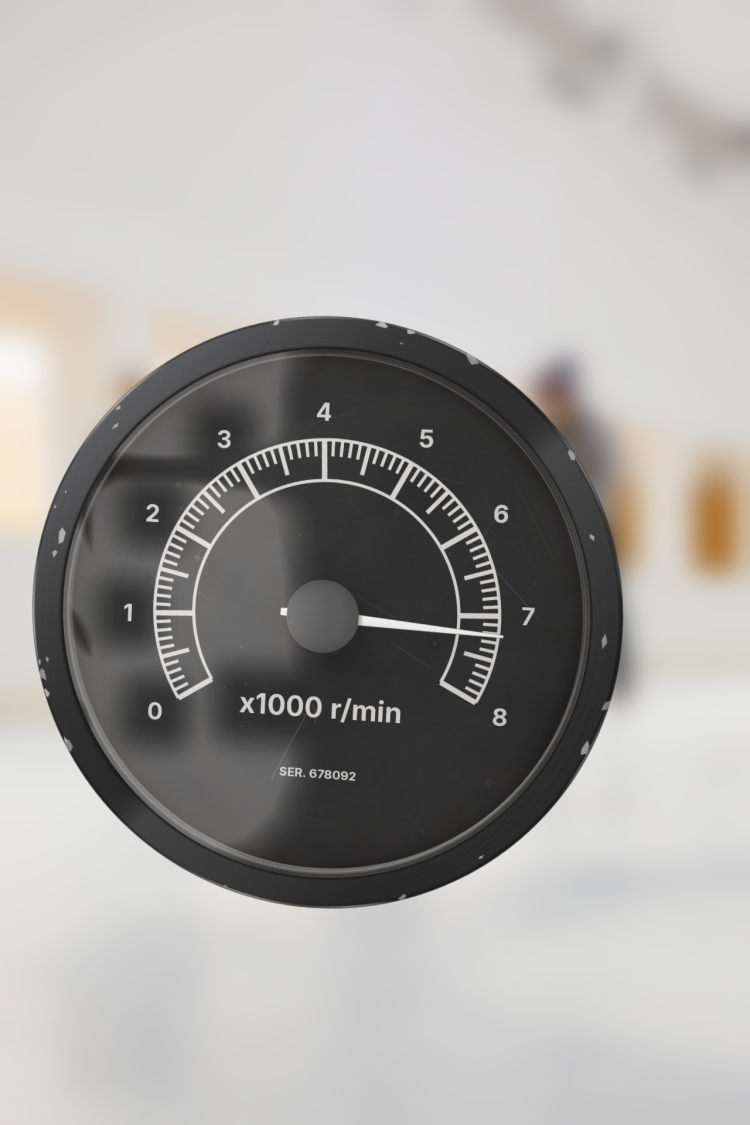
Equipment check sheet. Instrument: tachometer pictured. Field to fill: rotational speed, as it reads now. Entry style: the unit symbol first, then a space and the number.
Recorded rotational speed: rpm 7200
